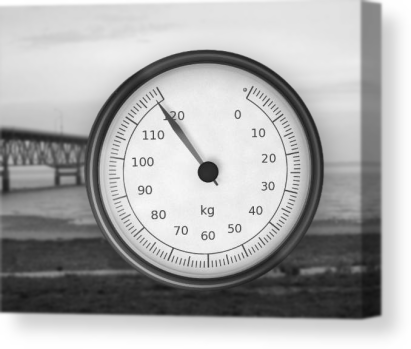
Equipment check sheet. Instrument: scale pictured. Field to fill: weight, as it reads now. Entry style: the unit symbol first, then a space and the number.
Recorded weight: kg 118
